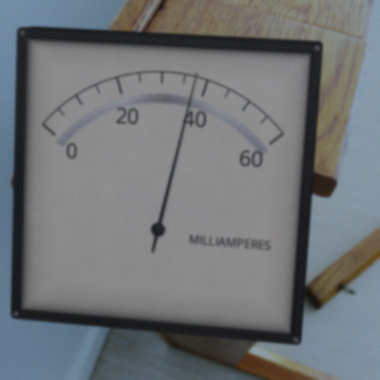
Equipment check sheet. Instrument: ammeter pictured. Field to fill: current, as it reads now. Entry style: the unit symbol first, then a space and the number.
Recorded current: mA 37.5
